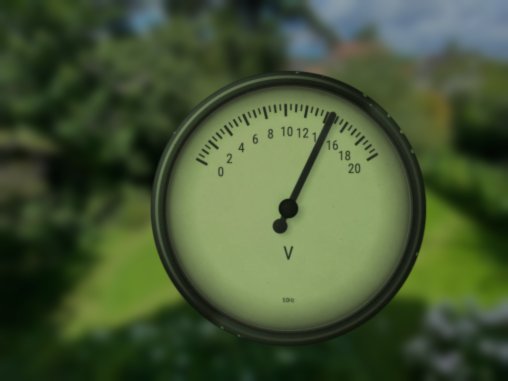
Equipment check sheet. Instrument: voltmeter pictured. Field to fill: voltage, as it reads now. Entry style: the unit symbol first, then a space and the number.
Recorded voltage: V 14.5
